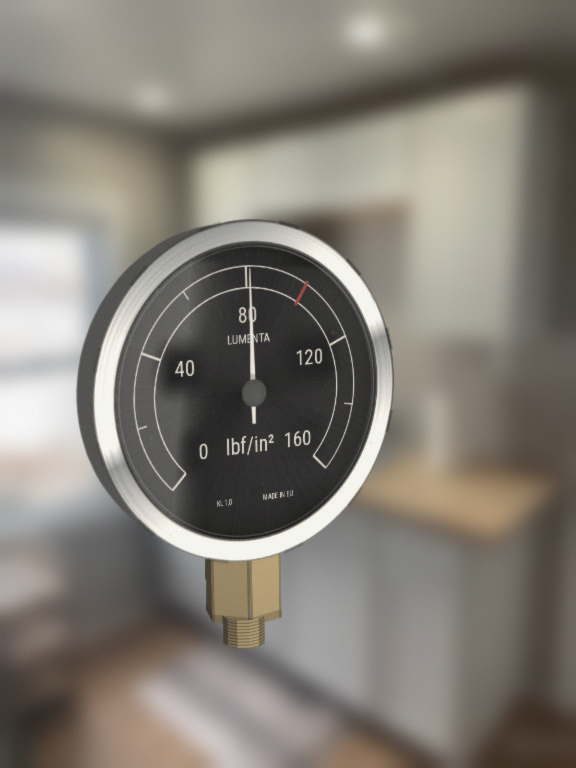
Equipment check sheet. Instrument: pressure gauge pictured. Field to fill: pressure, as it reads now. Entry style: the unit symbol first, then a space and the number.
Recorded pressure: psi 80
